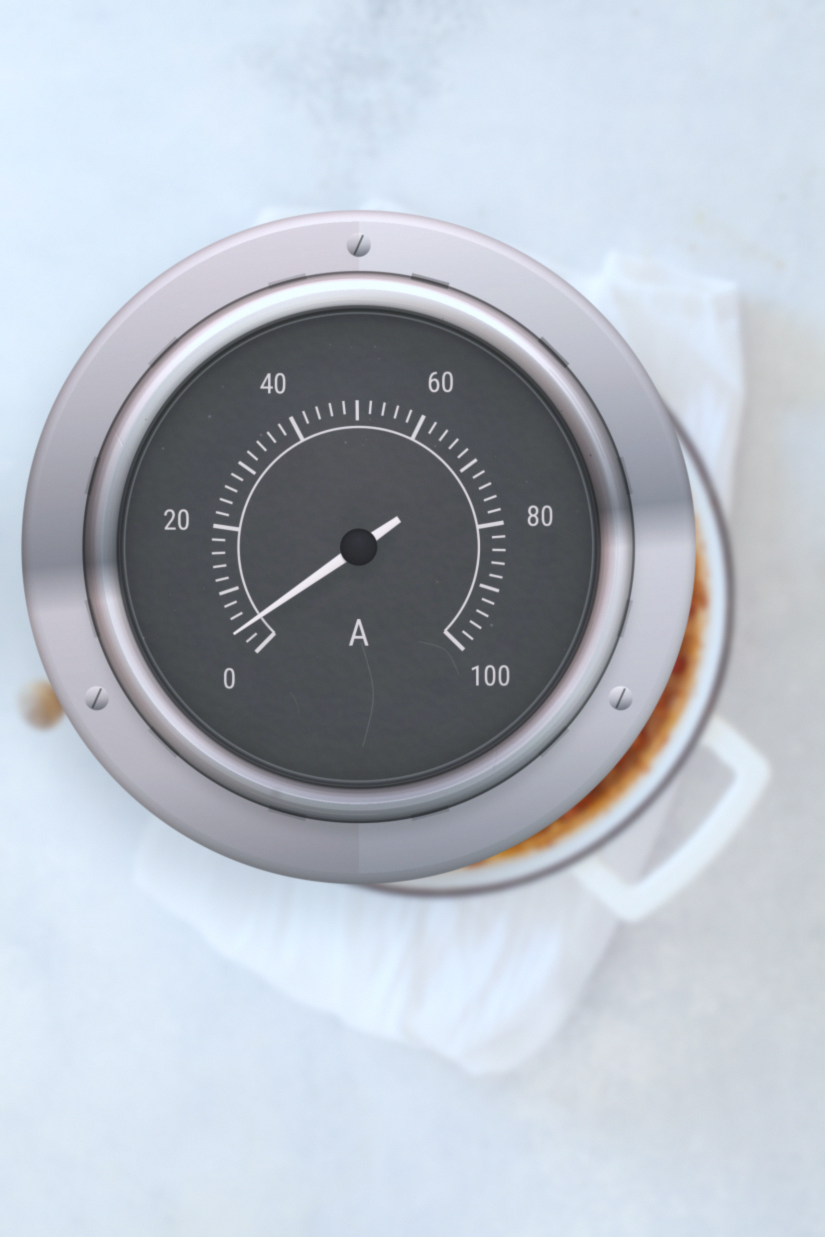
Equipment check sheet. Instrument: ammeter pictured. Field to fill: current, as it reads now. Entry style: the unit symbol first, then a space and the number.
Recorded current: A 4
